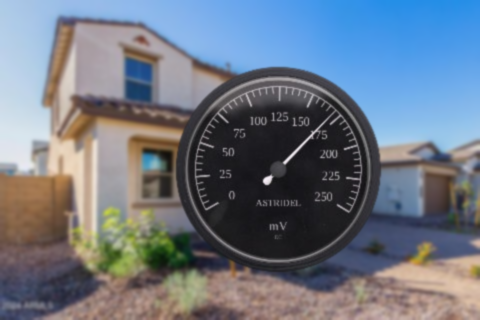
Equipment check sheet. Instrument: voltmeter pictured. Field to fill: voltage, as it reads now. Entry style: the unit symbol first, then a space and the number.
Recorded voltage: mV 170
